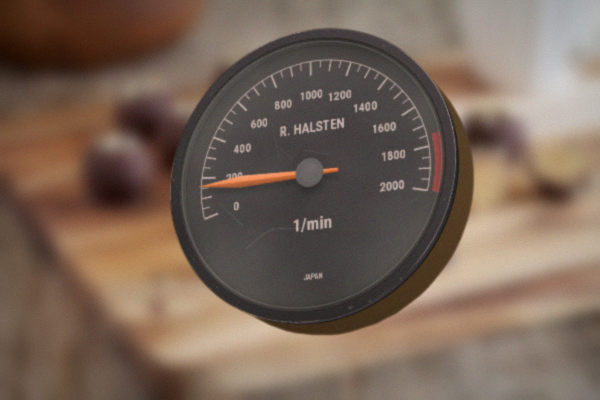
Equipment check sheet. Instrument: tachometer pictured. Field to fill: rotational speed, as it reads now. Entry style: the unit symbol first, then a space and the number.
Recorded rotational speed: rpm 150
